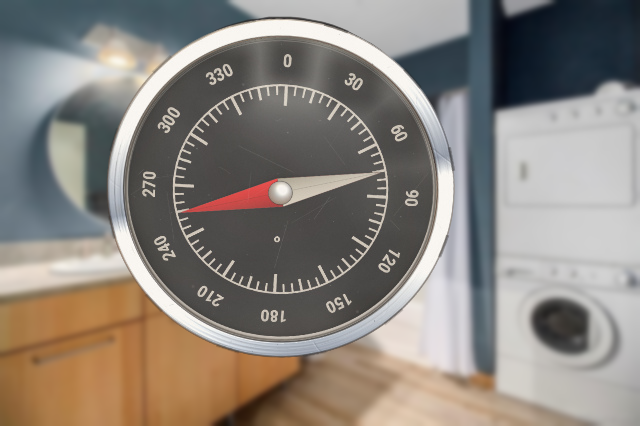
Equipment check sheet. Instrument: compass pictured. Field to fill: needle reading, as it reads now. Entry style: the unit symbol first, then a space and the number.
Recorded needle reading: ° 255
